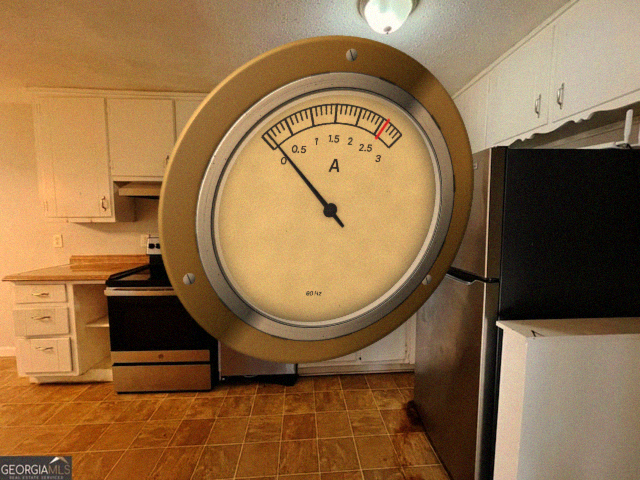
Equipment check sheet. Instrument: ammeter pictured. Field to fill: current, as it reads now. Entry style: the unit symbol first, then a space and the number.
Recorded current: A 0.1
